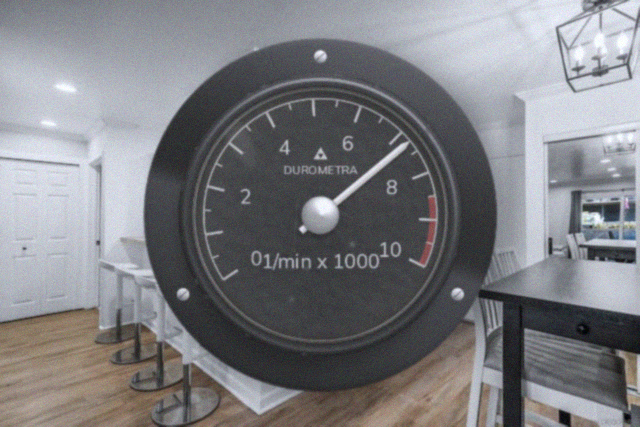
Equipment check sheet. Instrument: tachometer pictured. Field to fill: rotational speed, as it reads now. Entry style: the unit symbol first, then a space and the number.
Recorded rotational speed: rpm 7250
